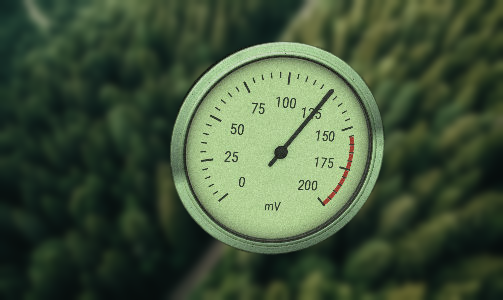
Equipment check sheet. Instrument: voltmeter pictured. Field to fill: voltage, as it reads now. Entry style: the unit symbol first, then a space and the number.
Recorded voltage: mV 125
